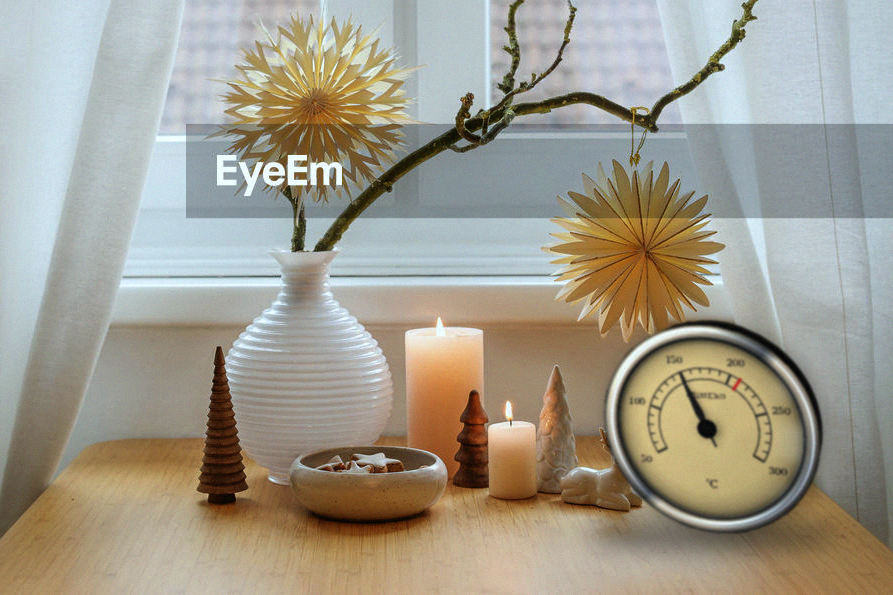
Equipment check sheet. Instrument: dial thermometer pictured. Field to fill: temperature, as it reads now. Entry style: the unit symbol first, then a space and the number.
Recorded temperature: °C 150
